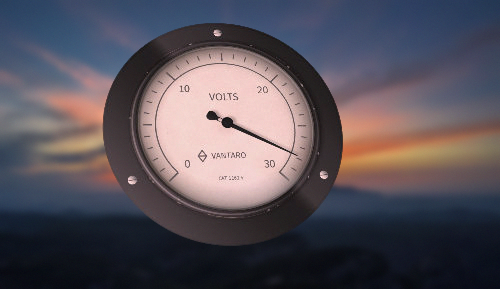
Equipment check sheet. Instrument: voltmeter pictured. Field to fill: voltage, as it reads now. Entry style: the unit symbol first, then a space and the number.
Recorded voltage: V 28
